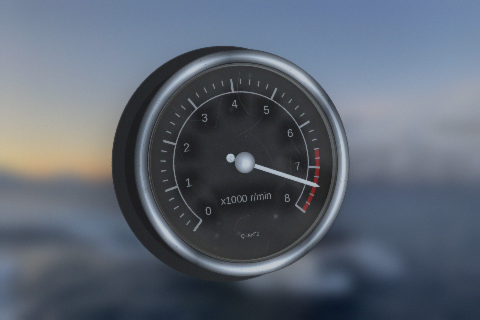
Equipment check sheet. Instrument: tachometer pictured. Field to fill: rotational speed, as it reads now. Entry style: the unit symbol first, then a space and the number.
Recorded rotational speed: rpm 7400
